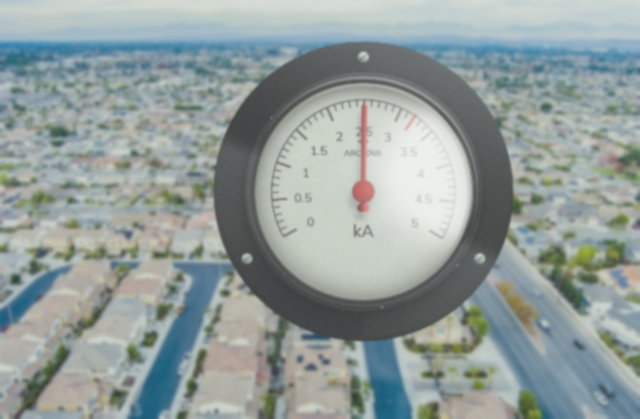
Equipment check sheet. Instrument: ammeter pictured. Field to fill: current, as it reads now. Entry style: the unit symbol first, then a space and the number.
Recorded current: kA 2.5
